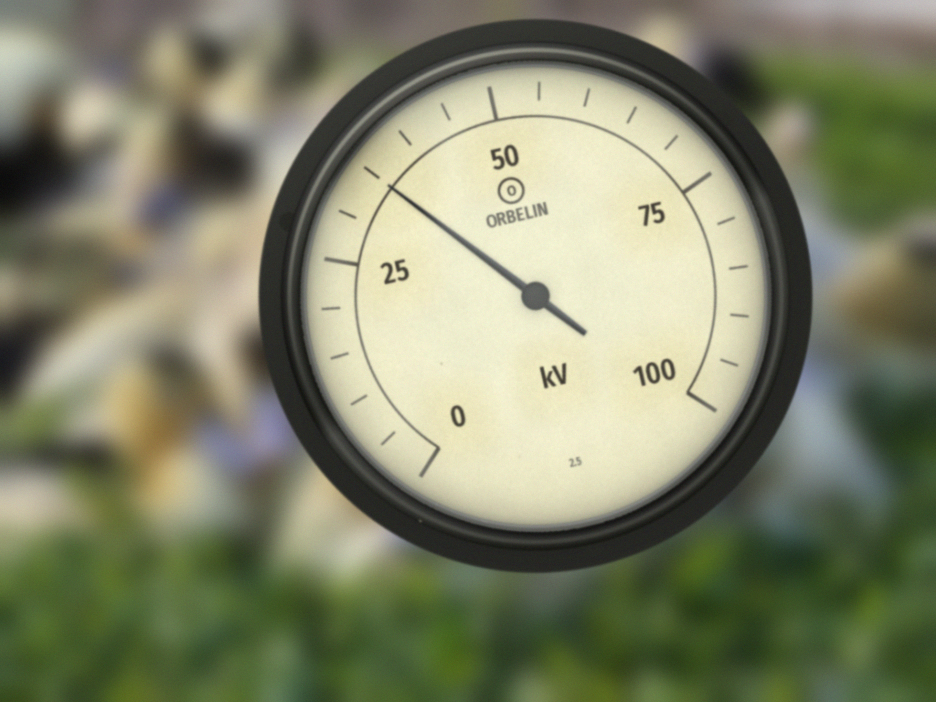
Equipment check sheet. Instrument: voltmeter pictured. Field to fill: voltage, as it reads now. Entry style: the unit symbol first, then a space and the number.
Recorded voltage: kV 35
